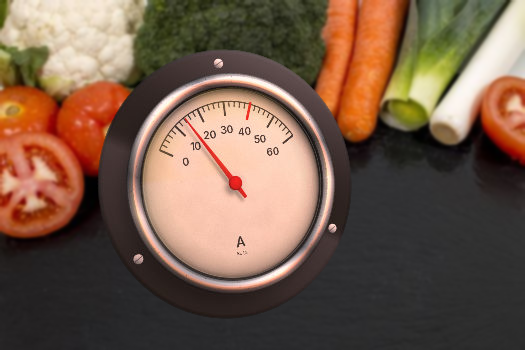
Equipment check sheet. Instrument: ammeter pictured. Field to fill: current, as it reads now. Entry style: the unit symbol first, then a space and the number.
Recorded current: A 14
